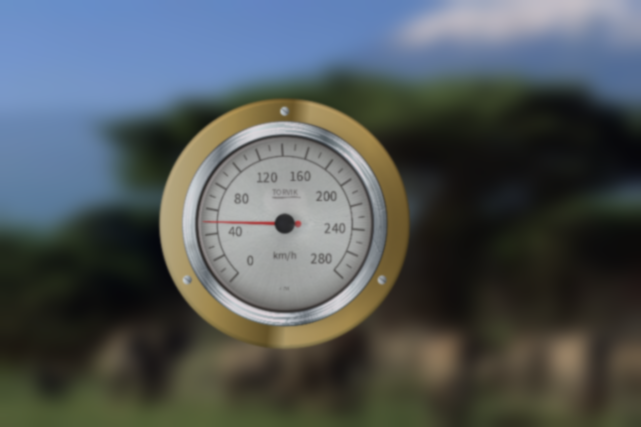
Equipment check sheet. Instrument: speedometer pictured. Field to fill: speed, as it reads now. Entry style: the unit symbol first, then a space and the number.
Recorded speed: km/h 50
